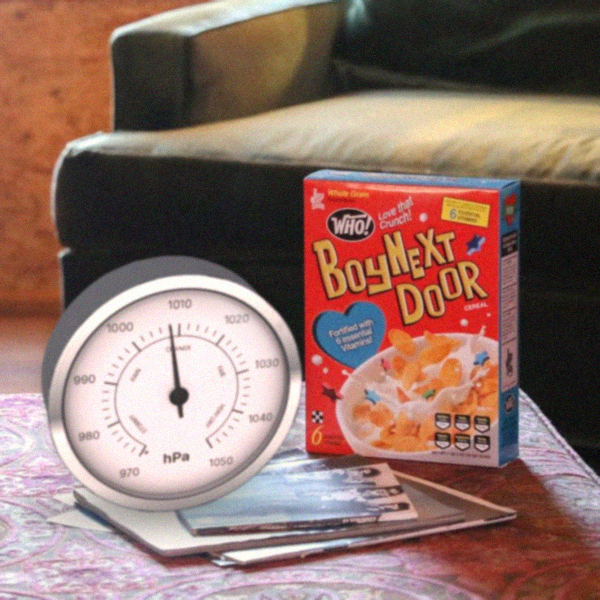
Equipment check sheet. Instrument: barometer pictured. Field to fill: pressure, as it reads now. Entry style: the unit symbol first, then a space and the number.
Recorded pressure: hPa 1008
